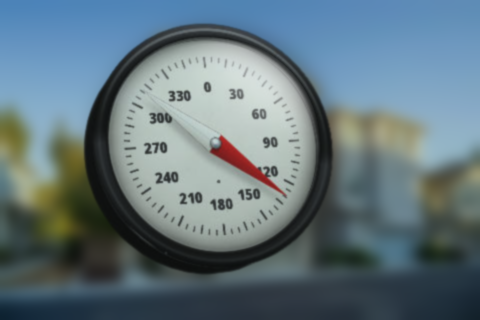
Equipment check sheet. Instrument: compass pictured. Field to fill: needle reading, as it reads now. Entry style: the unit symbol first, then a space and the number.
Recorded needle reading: ° 130
